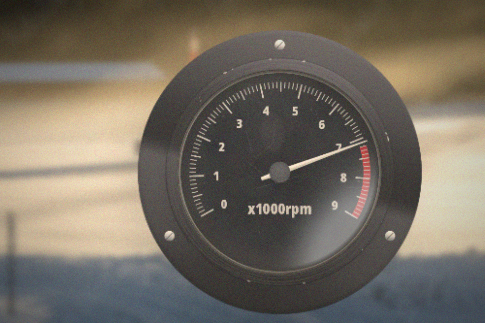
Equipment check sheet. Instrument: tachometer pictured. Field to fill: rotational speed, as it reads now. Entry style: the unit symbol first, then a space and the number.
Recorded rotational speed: rpm 7100
